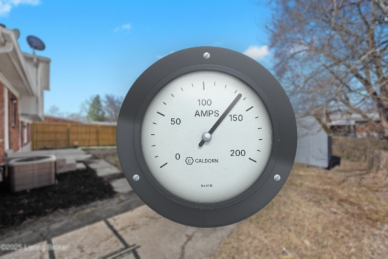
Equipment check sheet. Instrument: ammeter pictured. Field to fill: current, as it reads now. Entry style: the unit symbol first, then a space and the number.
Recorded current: A 135
